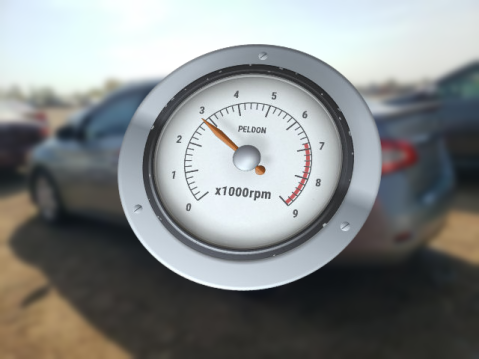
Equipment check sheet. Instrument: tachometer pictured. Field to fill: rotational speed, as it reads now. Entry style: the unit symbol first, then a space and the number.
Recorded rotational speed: rpm 2800
